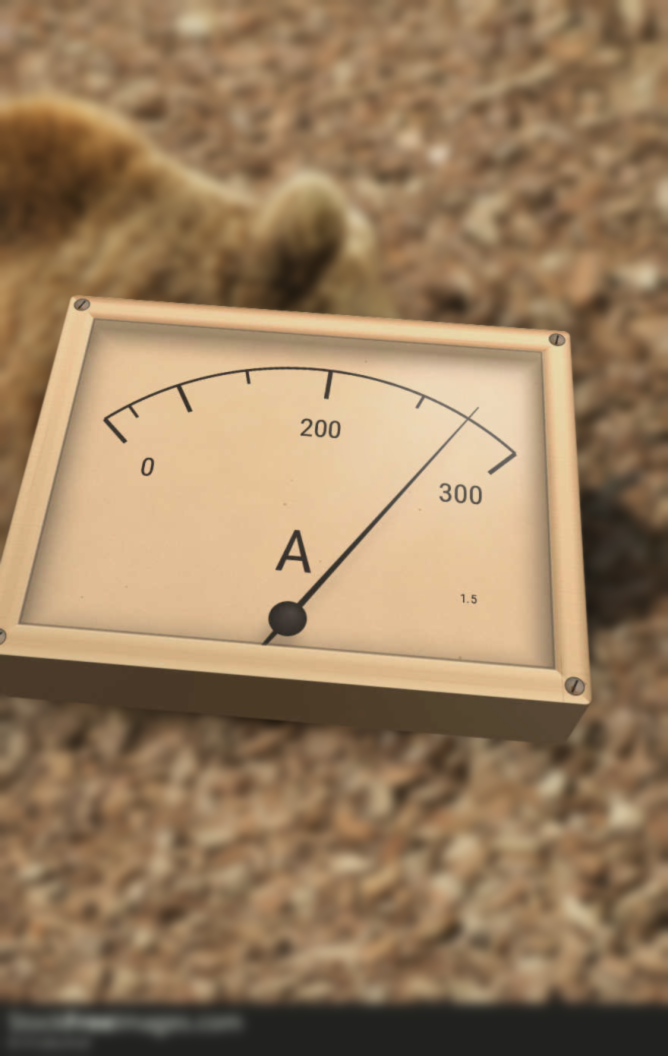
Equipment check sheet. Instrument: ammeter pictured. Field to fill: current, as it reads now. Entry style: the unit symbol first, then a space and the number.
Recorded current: A 275
